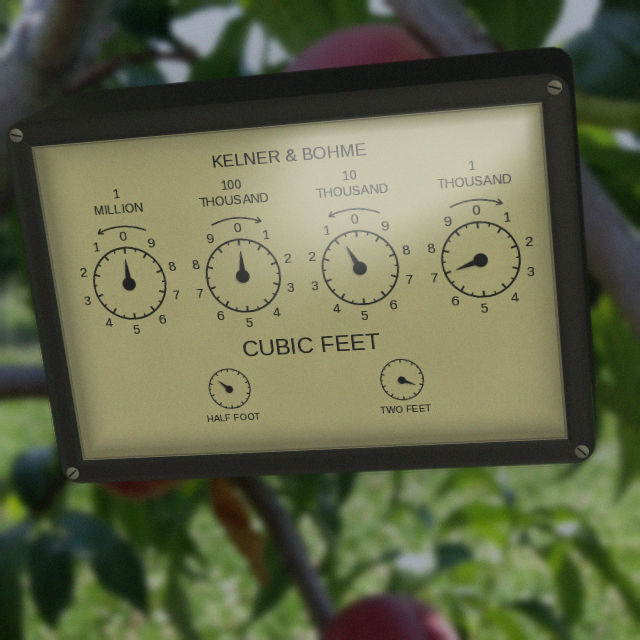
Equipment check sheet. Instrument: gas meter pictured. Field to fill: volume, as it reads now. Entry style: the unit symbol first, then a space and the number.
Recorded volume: ft³ 700
